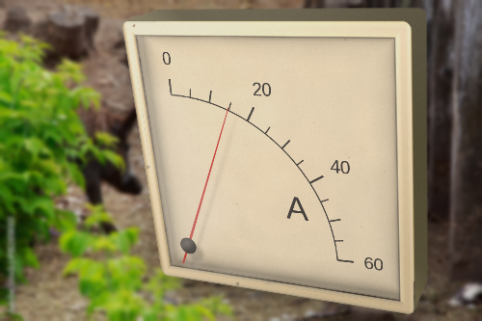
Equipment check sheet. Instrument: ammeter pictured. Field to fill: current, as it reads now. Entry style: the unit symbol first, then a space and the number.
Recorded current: A 15
